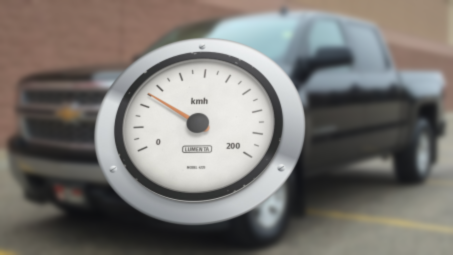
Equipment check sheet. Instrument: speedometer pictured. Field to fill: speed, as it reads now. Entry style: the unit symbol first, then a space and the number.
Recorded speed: km/h 50
